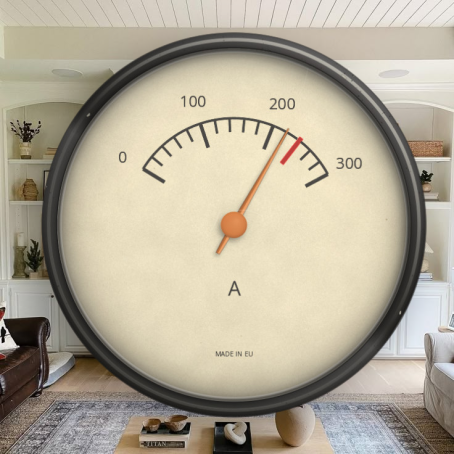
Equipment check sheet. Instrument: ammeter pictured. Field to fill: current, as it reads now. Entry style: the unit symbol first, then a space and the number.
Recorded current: A 220
